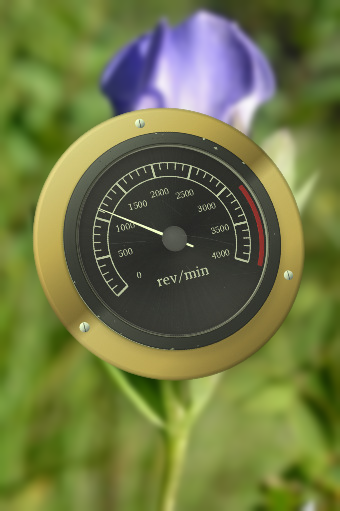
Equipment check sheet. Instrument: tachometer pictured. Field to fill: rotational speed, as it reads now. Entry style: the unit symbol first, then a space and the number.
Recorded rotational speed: rpm 1100
